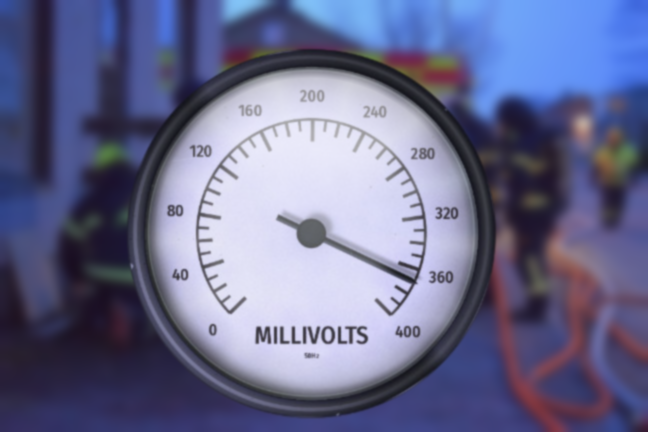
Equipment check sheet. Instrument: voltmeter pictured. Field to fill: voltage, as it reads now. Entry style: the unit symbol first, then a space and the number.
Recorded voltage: mV 370
